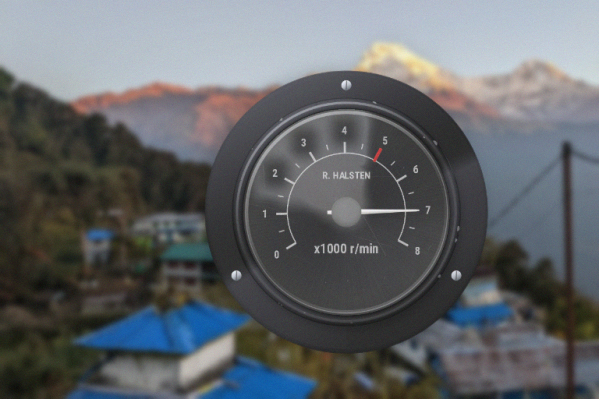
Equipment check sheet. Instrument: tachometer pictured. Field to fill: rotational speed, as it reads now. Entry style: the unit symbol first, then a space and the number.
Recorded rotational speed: rpm 7000
